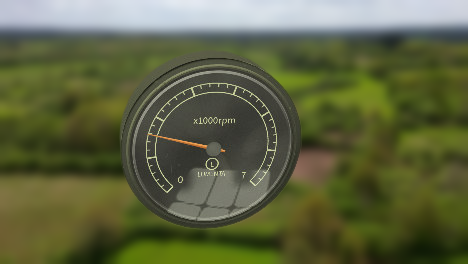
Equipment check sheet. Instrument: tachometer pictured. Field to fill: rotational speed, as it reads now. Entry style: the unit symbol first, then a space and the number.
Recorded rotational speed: rpm 1600
